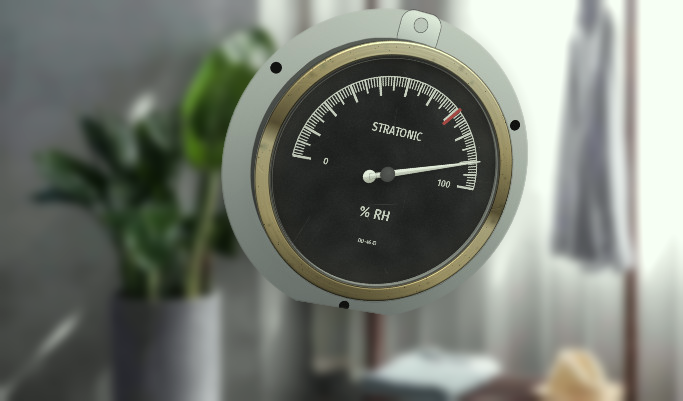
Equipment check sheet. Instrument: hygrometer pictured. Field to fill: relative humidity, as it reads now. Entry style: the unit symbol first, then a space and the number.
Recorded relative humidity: % 90
